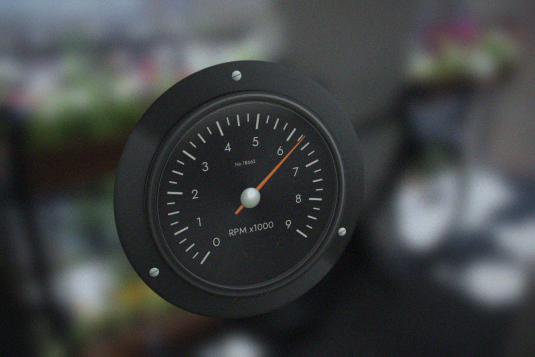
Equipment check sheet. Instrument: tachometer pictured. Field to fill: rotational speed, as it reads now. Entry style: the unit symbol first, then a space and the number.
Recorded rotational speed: rpm 6250
